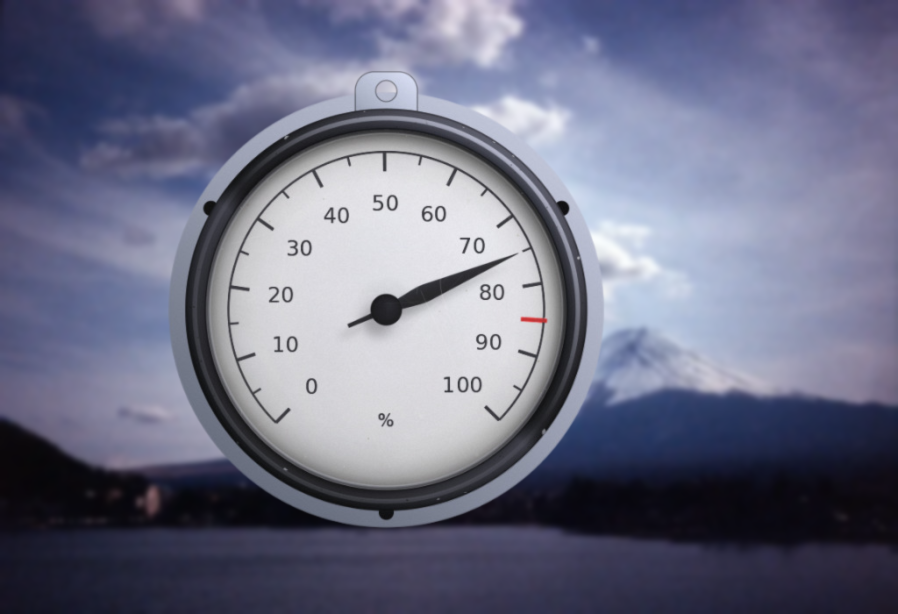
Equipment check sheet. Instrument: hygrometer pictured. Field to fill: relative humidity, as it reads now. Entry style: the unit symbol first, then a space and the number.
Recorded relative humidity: % 75
